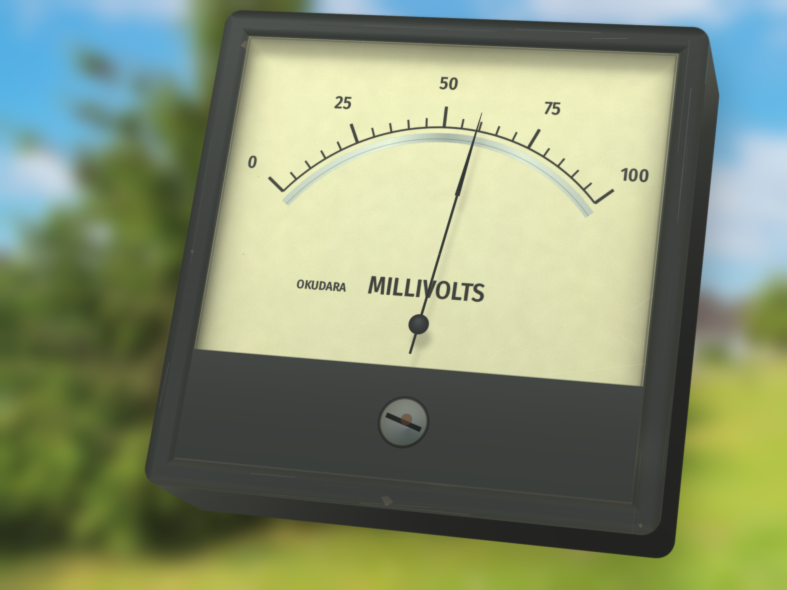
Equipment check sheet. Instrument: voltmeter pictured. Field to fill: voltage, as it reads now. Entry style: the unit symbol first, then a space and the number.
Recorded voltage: mV 60
